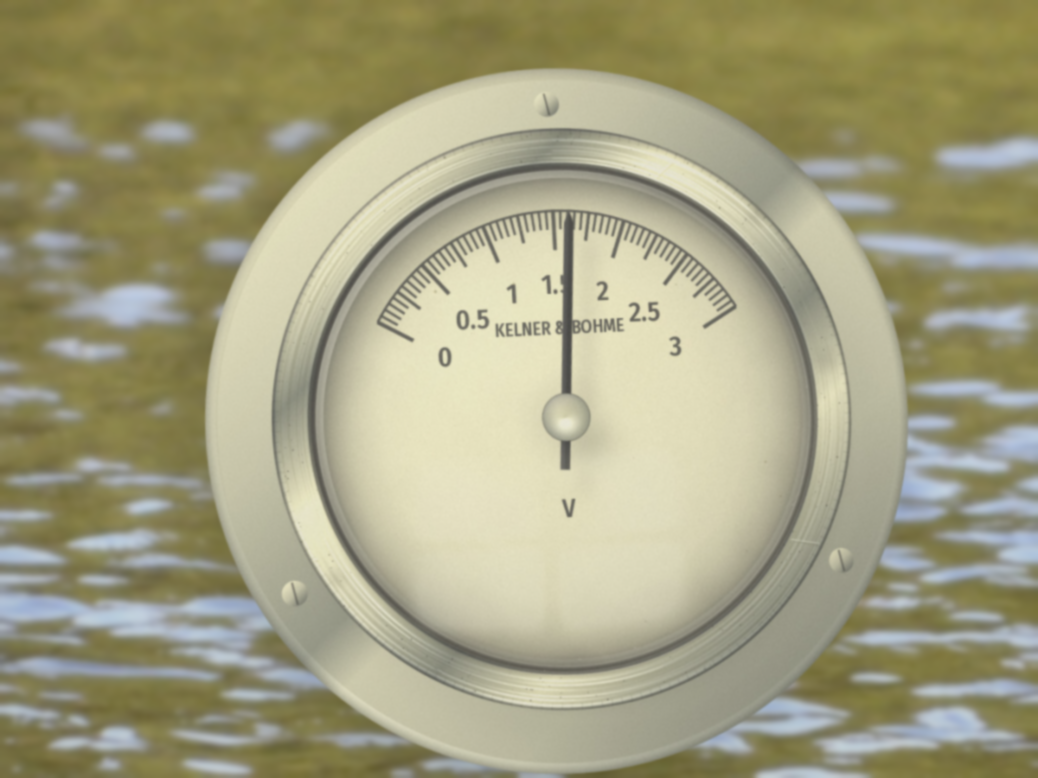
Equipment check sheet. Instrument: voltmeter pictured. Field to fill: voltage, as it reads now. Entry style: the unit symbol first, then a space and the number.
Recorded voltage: V 1.6
